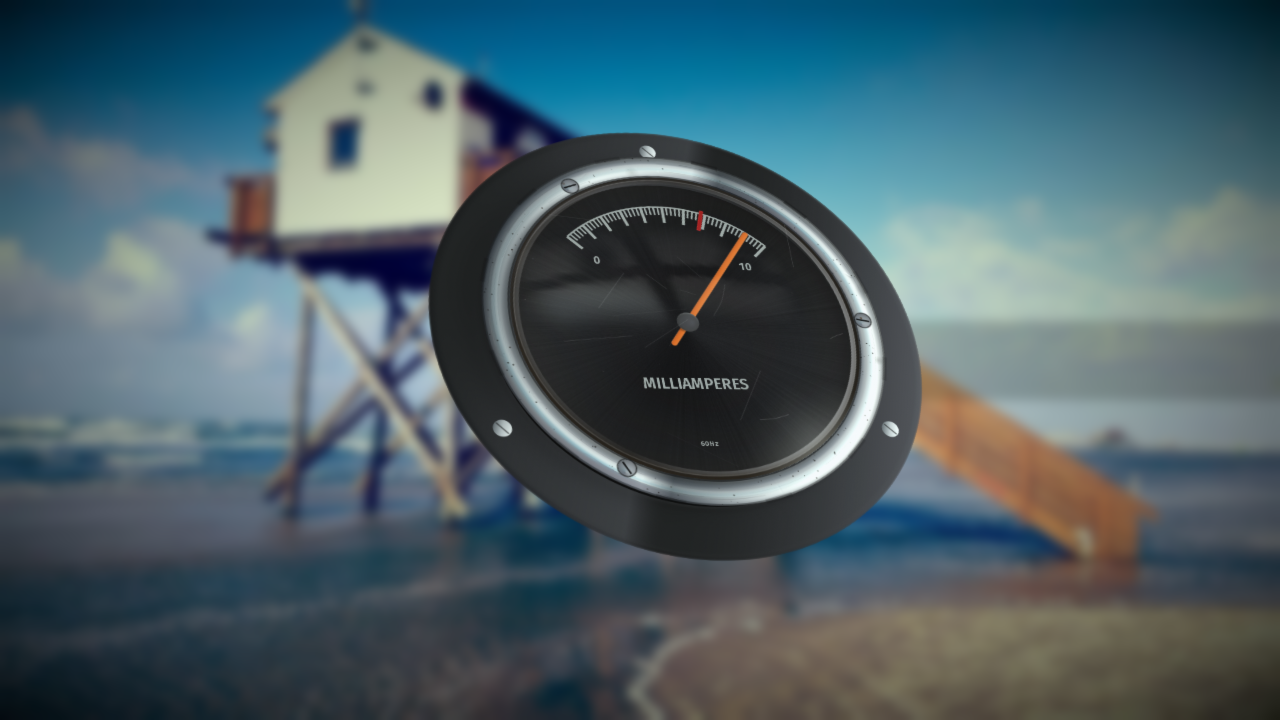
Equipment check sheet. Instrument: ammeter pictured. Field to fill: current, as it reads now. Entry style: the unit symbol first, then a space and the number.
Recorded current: mA 9
